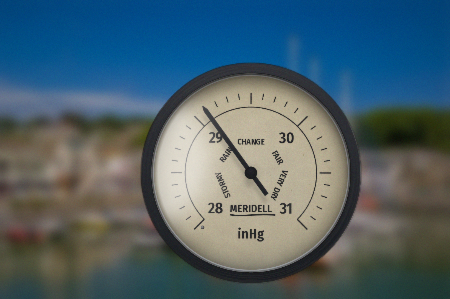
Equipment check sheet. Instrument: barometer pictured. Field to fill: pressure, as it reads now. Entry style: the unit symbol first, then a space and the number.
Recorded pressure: inHg 29.1
